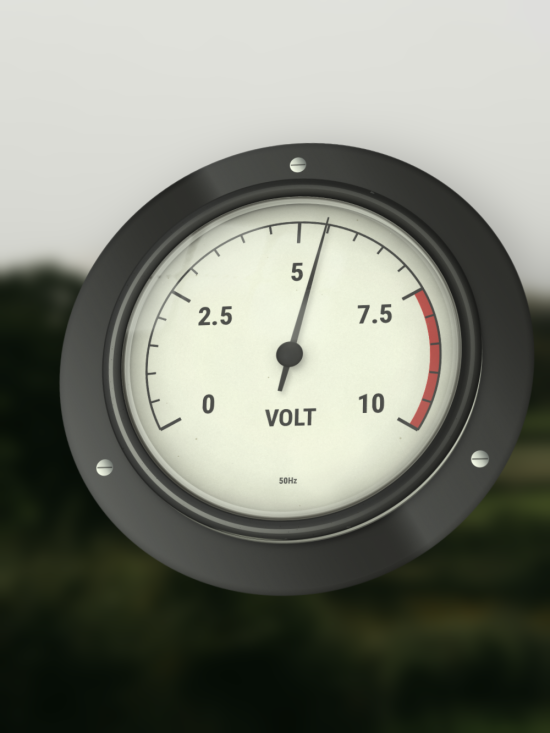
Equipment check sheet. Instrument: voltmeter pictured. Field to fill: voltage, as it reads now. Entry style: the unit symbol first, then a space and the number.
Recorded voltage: V 5.5
